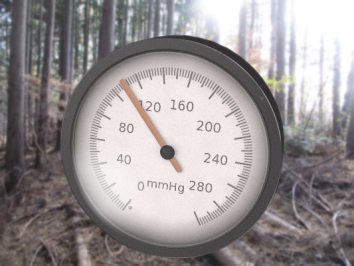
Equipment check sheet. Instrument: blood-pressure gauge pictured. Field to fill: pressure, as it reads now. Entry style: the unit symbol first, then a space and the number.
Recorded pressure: mmHg 110
